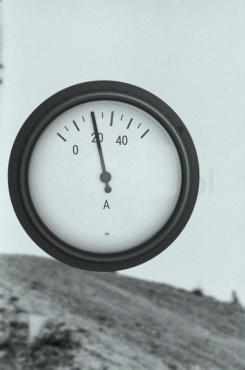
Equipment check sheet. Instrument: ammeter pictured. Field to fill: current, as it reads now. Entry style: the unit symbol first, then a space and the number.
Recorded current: A 20
